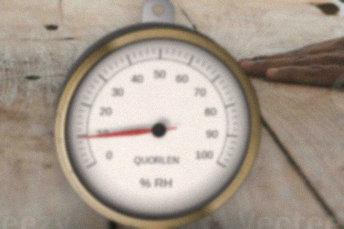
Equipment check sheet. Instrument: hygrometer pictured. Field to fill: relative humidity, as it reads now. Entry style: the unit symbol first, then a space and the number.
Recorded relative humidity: % 10
